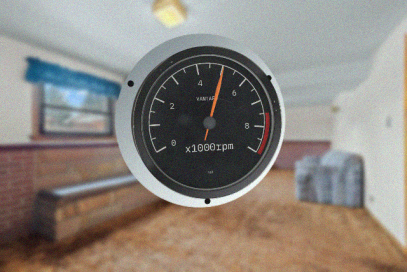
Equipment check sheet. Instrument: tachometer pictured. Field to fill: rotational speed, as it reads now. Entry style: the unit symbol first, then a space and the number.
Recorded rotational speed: rpm 5000
